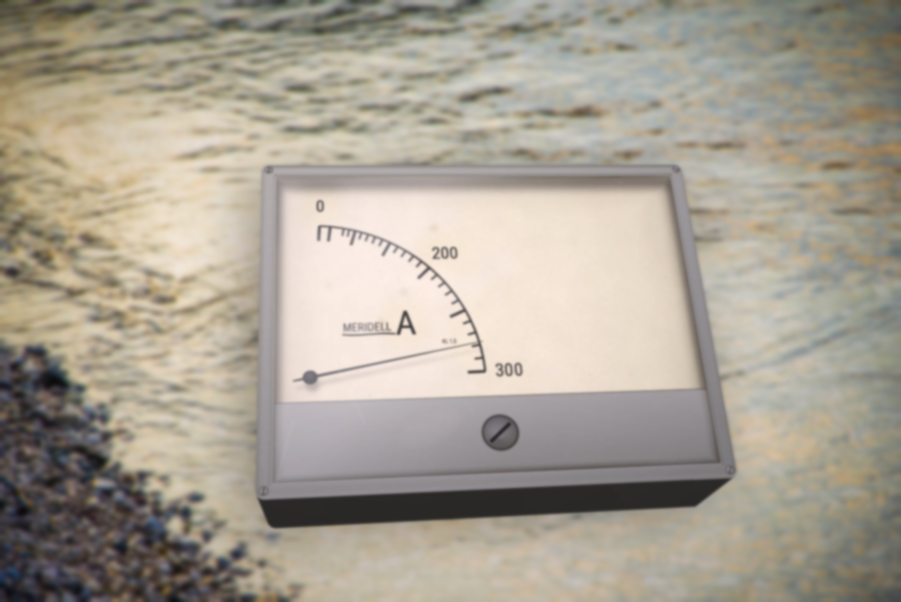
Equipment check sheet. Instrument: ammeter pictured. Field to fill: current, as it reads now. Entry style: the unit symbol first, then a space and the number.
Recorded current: A 280
